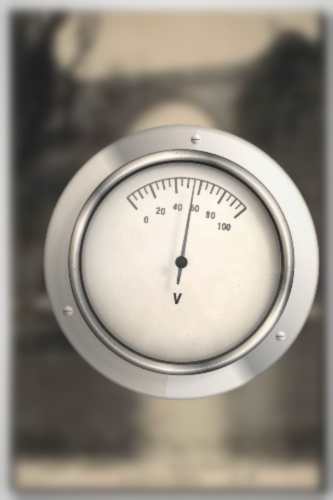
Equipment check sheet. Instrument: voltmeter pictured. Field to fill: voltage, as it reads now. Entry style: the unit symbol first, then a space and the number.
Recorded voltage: V 55
